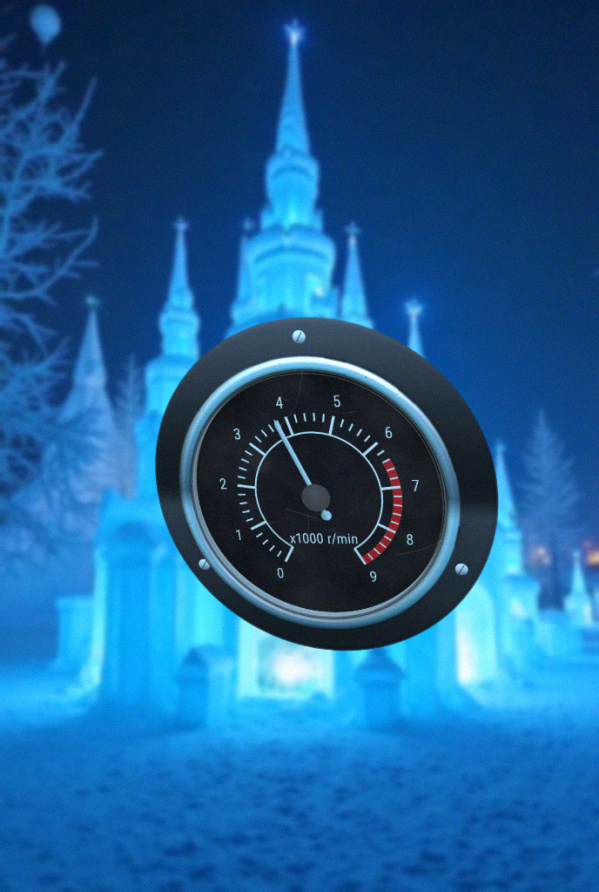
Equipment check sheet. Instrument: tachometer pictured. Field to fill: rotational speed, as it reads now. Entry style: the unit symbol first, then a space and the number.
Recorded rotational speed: rpm 3800
